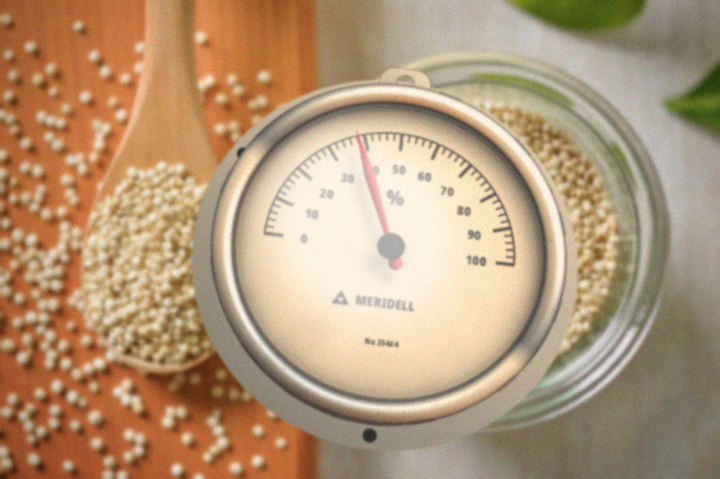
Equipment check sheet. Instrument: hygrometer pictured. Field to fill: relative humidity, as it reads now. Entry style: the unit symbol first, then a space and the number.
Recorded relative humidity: % 38
